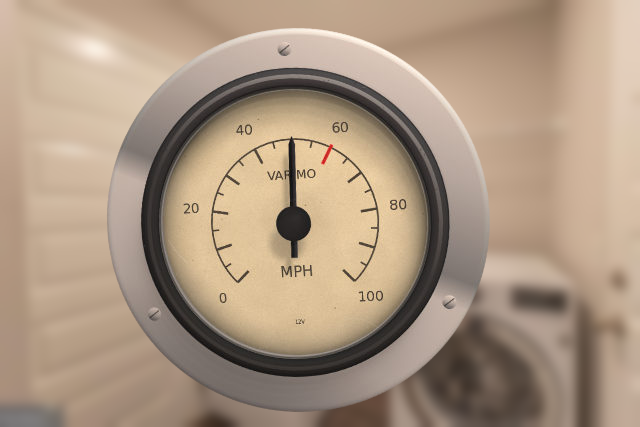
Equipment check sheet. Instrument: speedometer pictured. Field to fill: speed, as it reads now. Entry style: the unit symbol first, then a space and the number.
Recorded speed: mph 50
